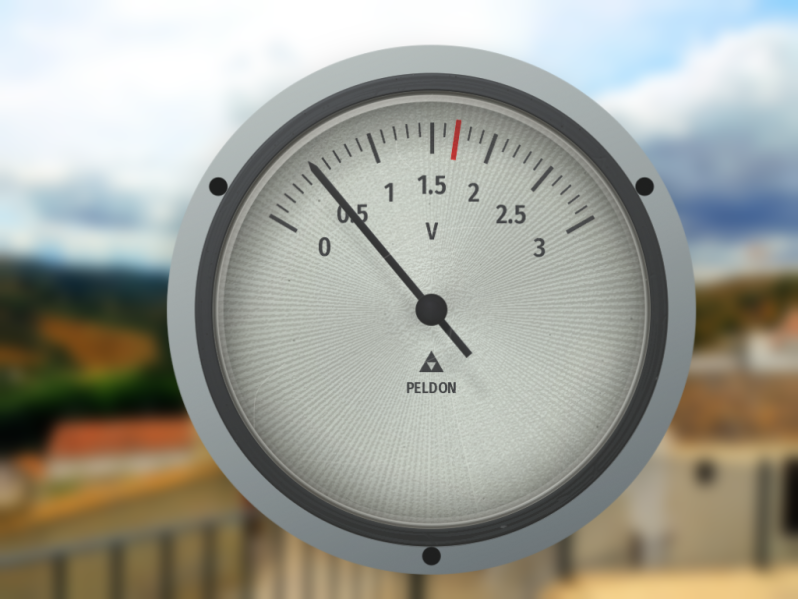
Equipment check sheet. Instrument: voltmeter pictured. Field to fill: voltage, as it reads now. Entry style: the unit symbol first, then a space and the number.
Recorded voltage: V 0.5
